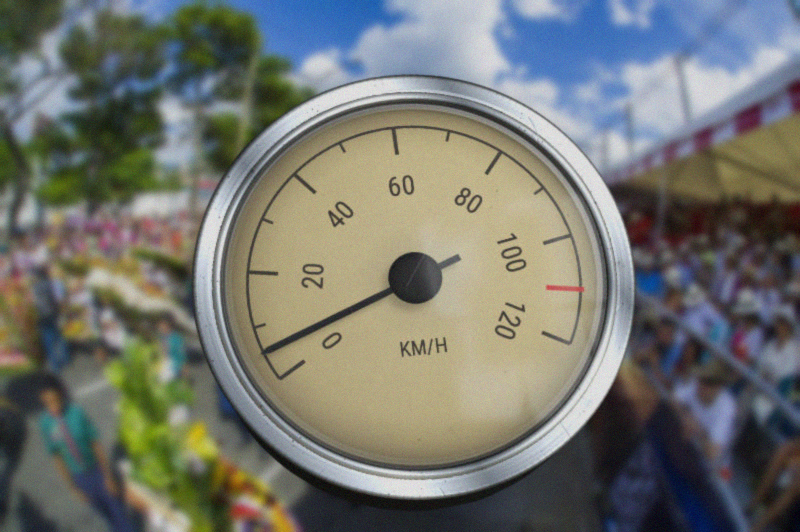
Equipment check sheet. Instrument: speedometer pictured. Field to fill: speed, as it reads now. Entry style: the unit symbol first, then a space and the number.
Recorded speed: km/h 5
